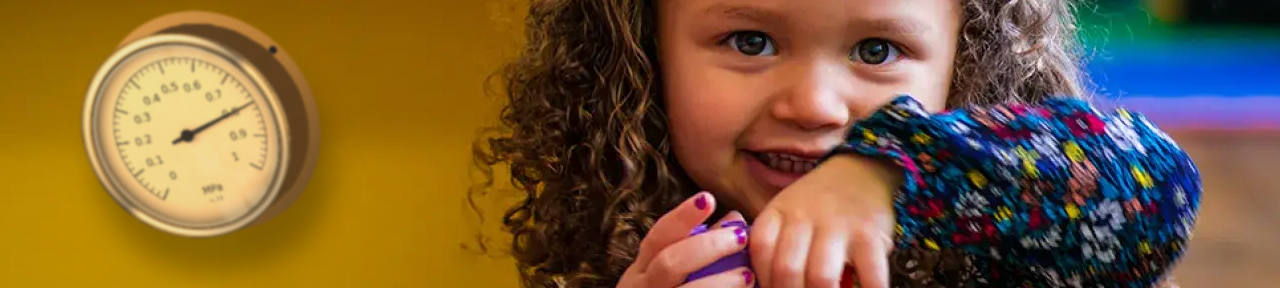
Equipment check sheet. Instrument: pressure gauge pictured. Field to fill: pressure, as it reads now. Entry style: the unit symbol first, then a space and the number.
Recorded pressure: MPa 0.8
